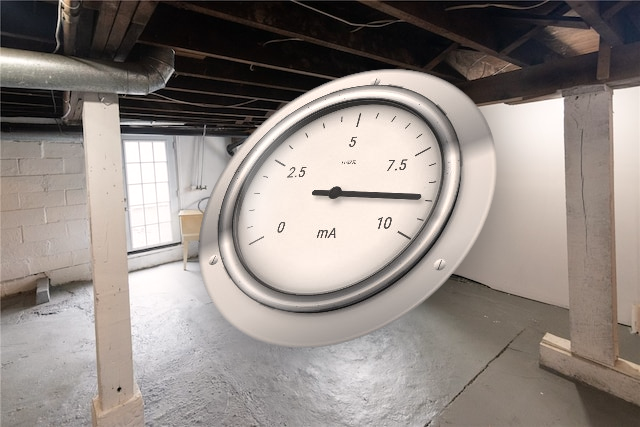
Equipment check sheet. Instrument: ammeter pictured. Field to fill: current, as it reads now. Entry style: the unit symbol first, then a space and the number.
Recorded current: mA 9
